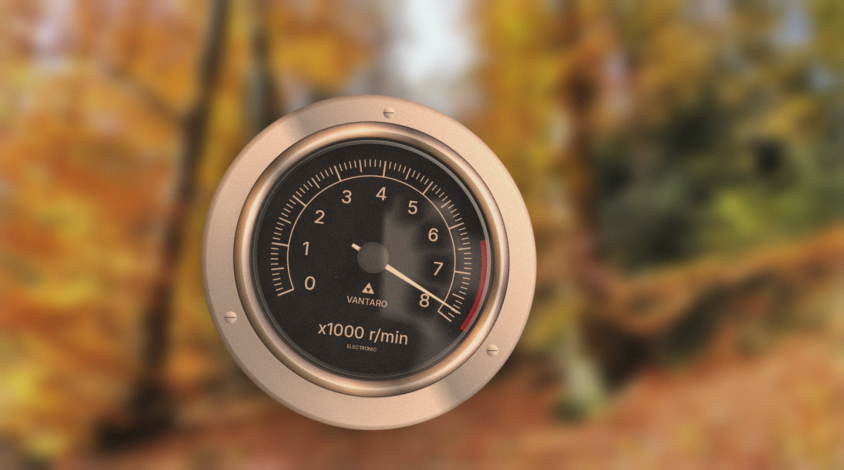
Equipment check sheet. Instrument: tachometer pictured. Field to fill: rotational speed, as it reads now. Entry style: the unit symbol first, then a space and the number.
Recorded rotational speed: rpm 7800
